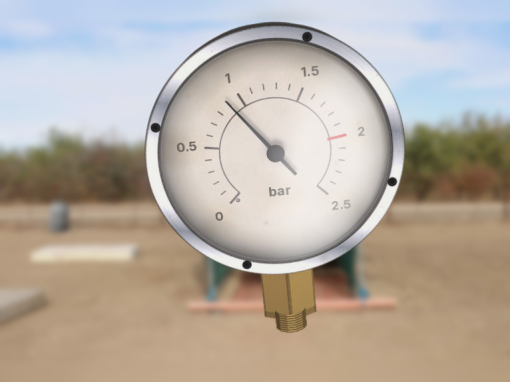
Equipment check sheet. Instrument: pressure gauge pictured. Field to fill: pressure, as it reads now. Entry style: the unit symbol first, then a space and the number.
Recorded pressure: bar 0.9
